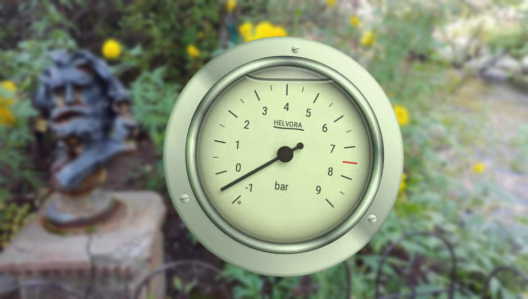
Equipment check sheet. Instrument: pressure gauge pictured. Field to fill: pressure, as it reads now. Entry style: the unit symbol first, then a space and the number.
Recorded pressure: bar -0.5
